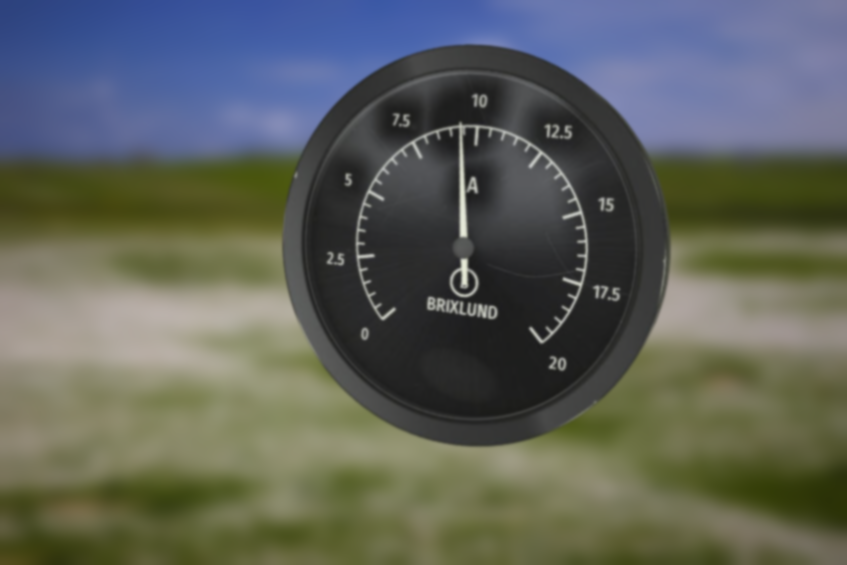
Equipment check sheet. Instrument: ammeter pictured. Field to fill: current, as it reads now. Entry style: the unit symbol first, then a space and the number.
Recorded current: A 9.5
